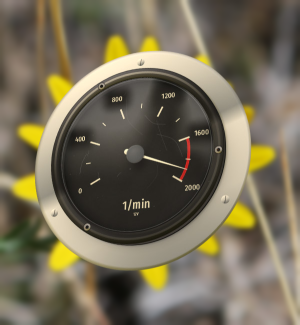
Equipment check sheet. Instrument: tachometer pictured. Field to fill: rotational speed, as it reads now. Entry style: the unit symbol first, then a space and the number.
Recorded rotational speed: rpm 1900
